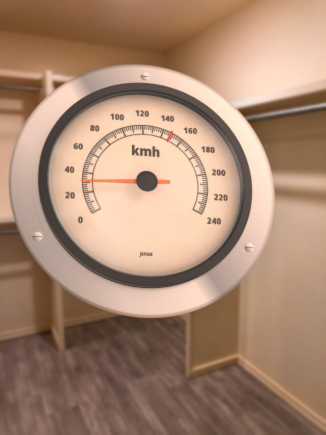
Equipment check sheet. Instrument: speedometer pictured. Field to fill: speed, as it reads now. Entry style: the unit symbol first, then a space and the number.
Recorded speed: km/h 30
